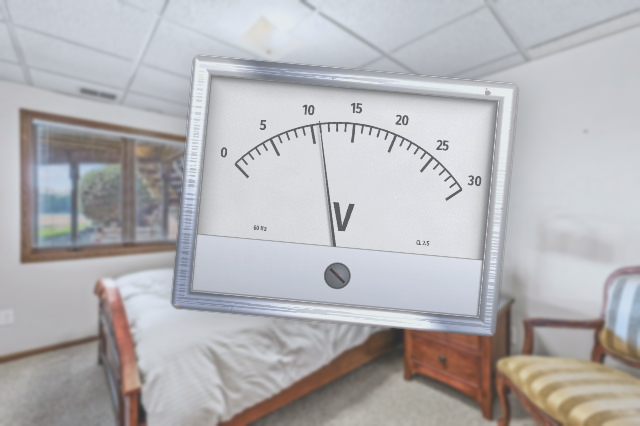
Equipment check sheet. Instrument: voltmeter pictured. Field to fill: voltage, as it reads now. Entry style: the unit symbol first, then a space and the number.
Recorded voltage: V 11
